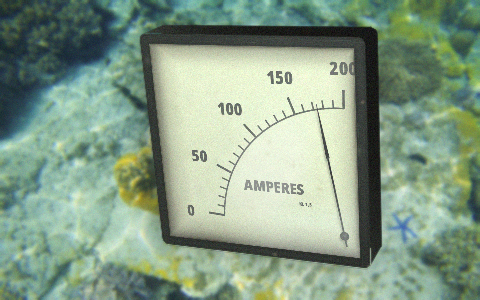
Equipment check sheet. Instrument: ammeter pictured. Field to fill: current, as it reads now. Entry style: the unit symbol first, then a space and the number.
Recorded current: A 175
